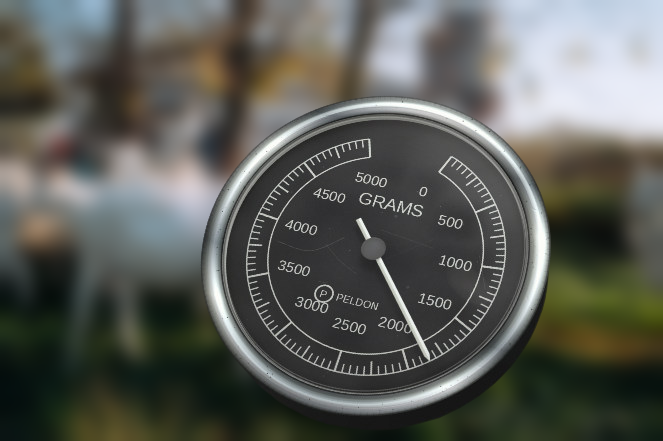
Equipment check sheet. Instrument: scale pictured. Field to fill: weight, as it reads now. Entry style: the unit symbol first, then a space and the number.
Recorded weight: g 1850
